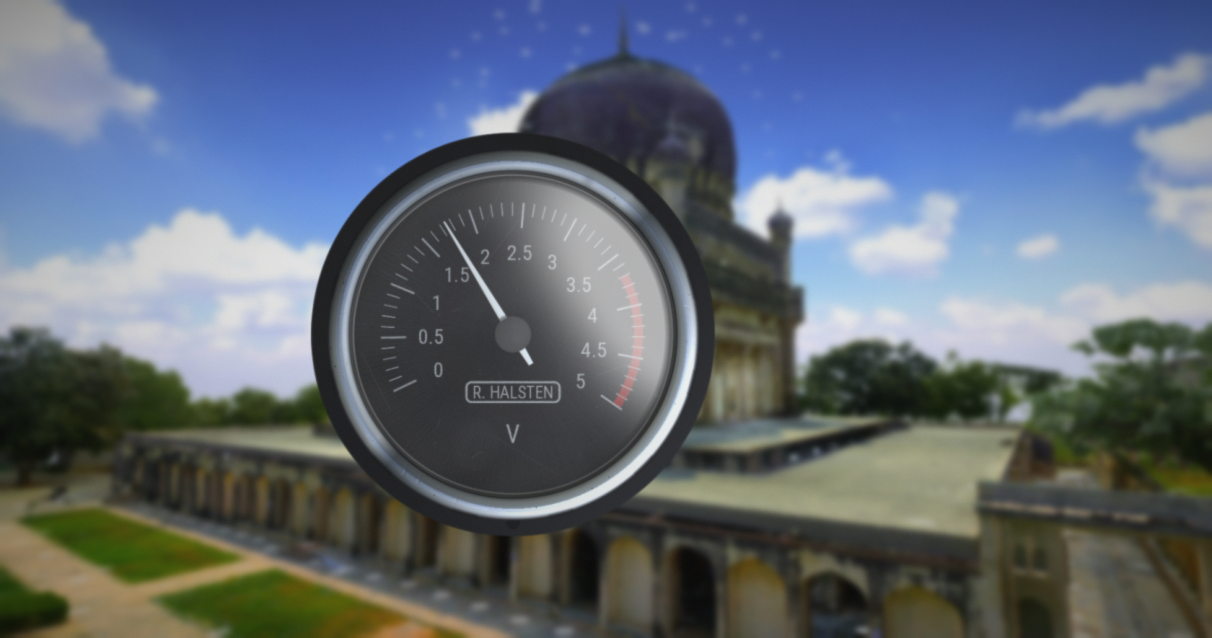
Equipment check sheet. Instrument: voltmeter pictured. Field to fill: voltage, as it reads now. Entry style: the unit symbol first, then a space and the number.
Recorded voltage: V 1.75
